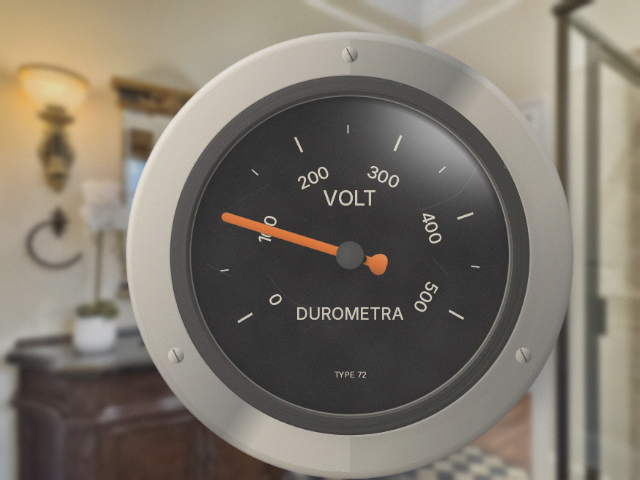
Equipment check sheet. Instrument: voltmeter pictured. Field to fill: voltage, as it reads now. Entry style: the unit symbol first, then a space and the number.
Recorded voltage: V 100
